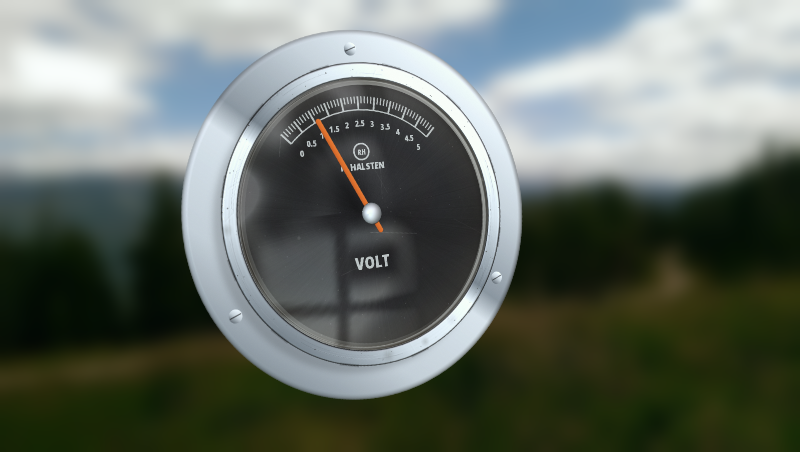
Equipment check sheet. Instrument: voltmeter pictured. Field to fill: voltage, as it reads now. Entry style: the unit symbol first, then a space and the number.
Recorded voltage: V 1
